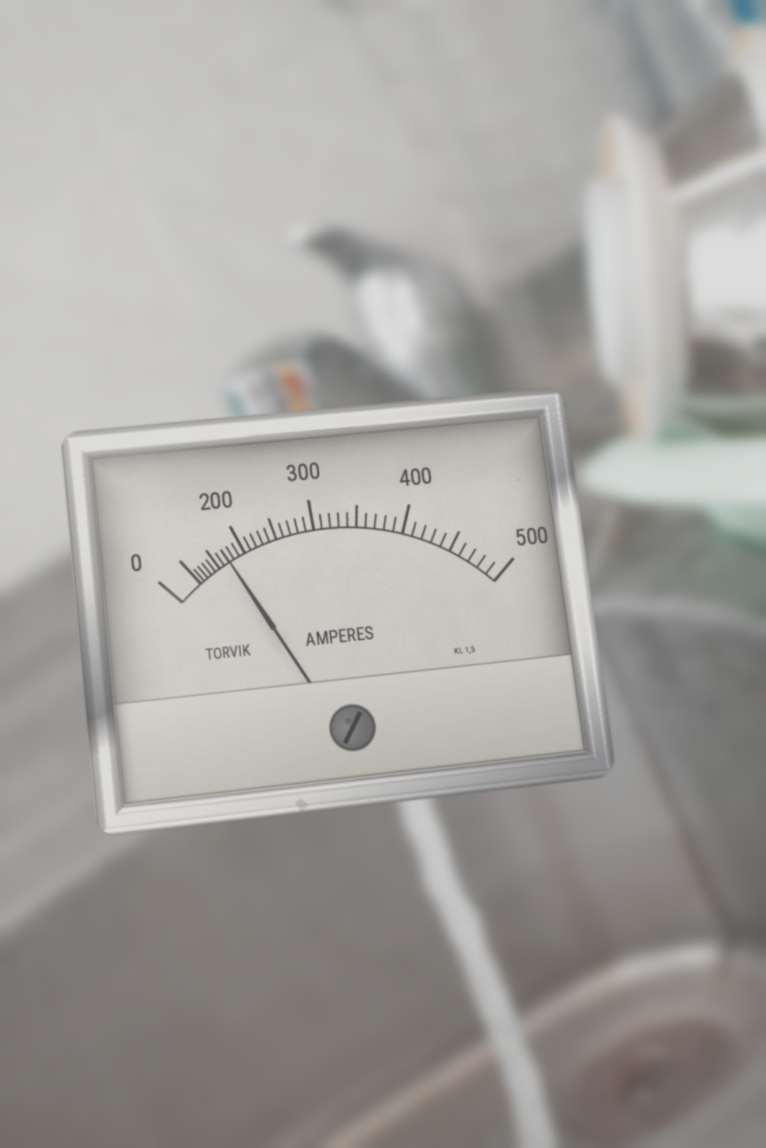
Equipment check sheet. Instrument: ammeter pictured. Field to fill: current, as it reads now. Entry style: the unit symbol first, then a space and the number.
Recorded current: A 170
